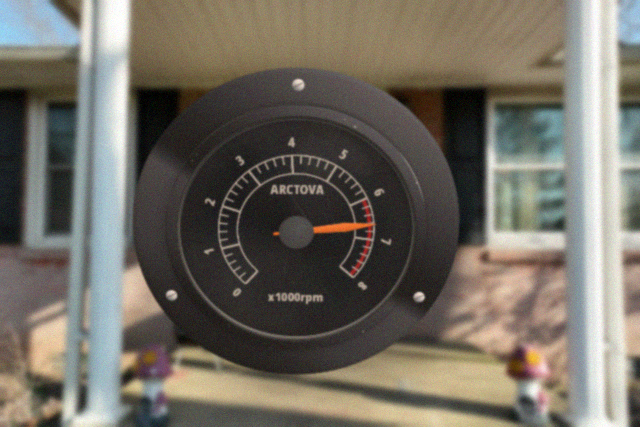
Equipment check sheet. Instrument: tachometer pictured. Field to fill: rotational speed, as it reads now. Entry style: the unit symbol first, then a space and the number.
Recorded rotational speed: rpm 6600
